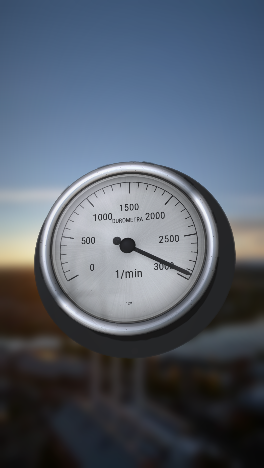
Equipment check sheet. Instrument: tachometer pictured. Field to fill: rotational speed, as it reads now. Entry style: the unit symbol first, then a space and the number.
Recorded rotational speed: rpm 2950
